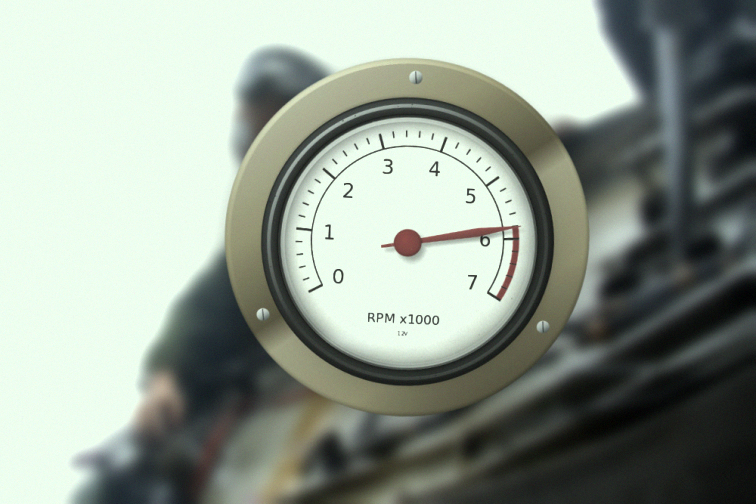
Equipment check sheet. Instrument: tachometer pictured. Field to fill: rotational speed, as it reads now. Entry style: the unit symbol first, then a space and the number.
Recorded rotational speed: rpm 5800
